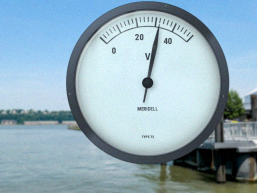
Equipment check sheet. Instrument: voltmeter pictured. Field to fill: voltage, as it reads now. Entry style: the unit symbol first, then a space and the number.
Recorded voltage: V 32
